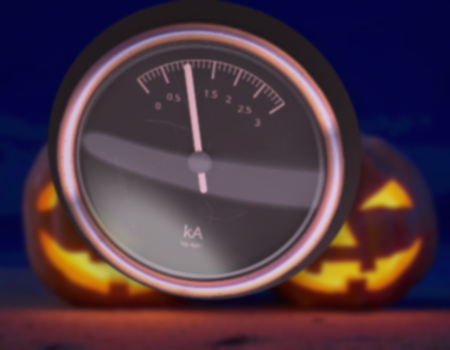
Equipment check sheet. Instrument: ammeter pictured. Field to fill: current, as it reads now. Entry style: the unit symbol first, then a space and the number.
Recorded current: kA 1
